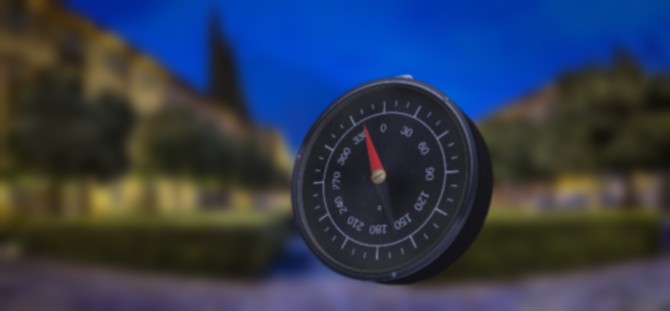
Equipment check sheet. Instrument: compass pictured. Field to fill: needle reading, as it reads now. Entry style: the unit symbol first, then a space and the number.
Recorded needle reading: ° 340
